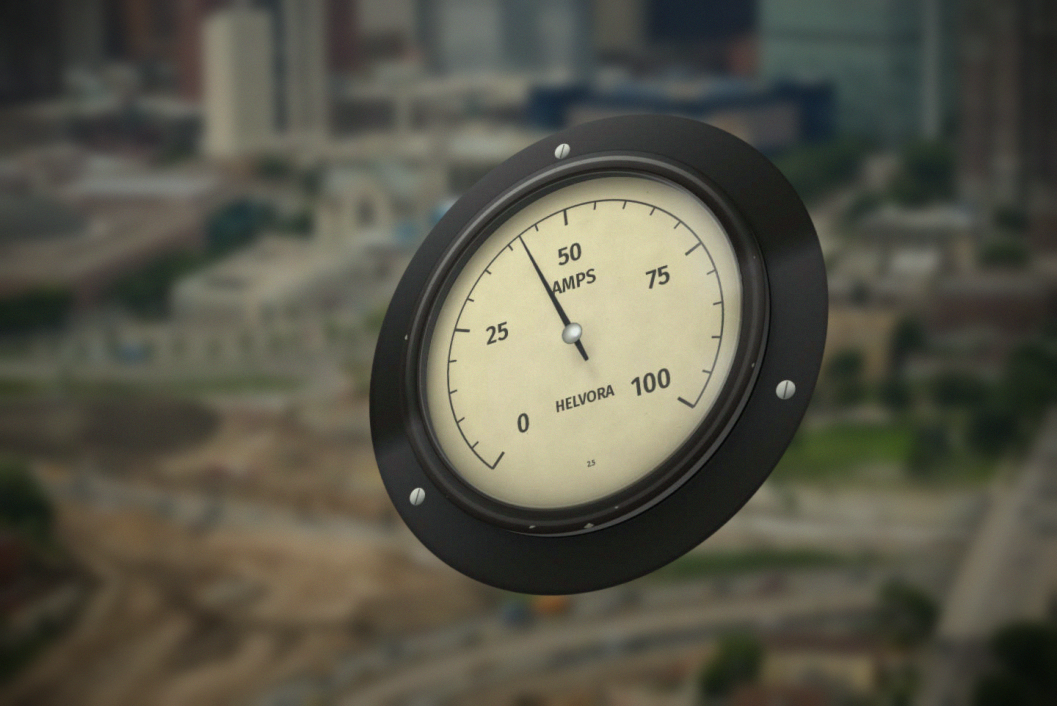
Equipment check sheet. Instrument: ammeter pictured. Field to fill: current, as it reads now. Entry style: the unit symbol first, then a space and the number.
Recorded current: A 42.5
